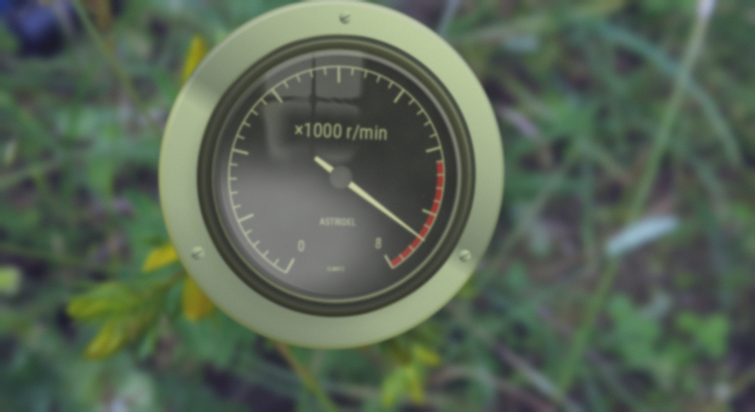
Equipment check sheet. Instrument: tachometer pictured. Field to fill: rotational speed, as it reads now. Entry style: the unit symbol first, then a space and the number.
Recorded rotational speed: rpm 7400
